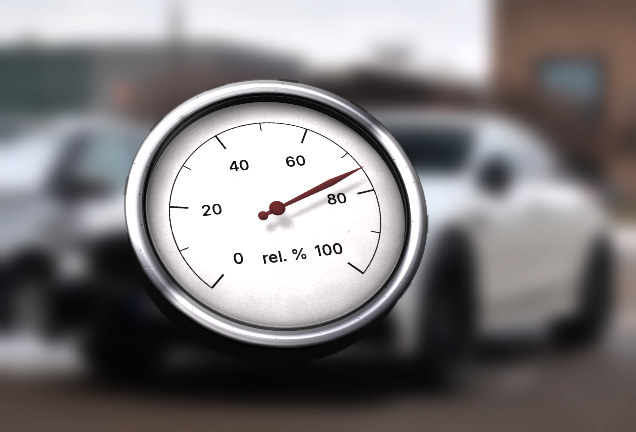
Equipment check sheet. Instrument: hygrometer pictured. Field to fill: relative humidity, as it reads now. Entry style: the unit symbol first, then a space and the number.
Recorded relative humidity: % 75
